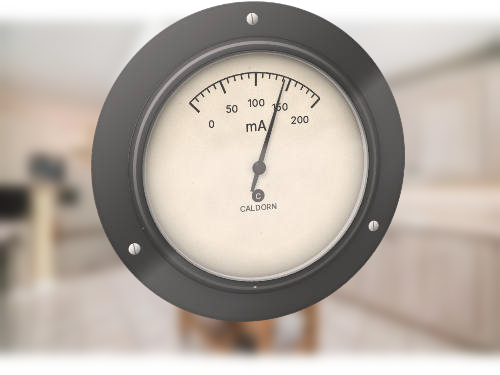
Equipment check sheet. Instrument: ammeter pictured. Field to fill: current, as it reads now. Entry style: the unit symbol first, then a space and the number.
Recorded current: mA 140
